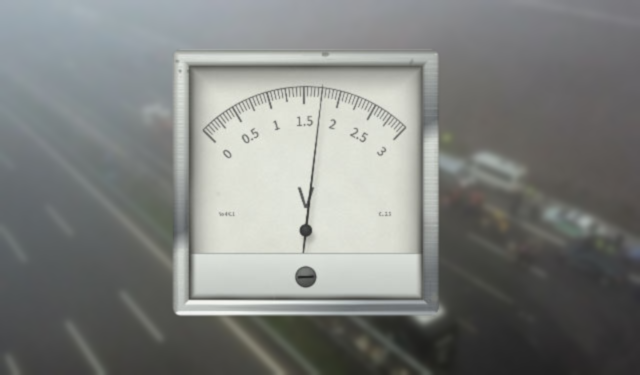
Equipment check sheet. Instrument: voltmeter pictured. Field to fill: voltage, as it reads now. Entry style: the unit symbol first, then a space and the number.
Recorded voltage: V 1.75
